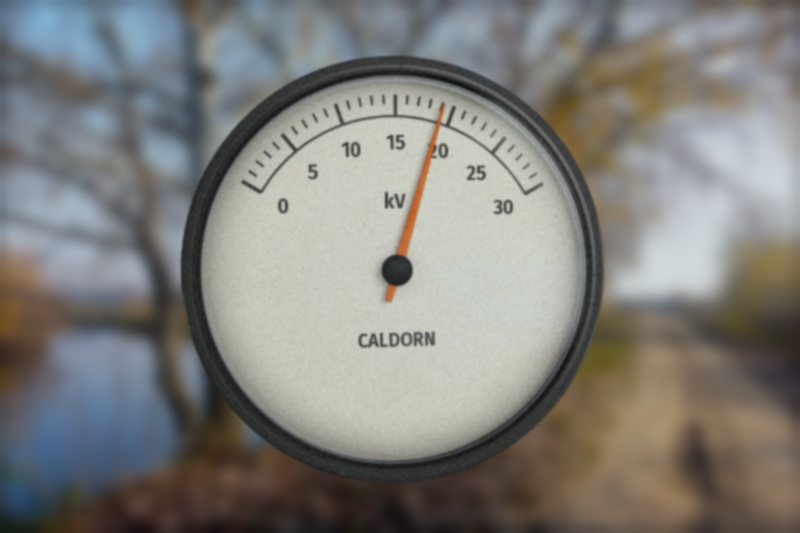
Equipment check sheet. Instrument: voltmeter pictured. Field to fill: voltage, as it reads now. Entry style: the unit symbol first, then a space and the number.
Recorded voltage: kV 19
